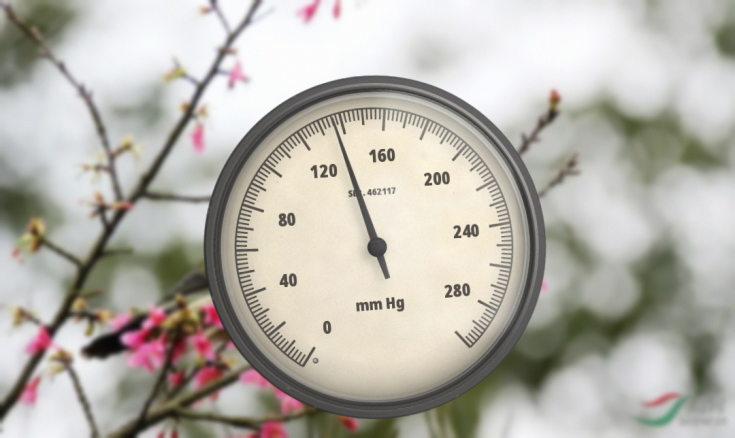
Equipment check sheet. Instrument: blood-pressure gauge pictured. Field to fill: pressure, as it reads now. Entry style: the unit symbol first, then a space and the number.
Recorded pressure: mmHg 136
